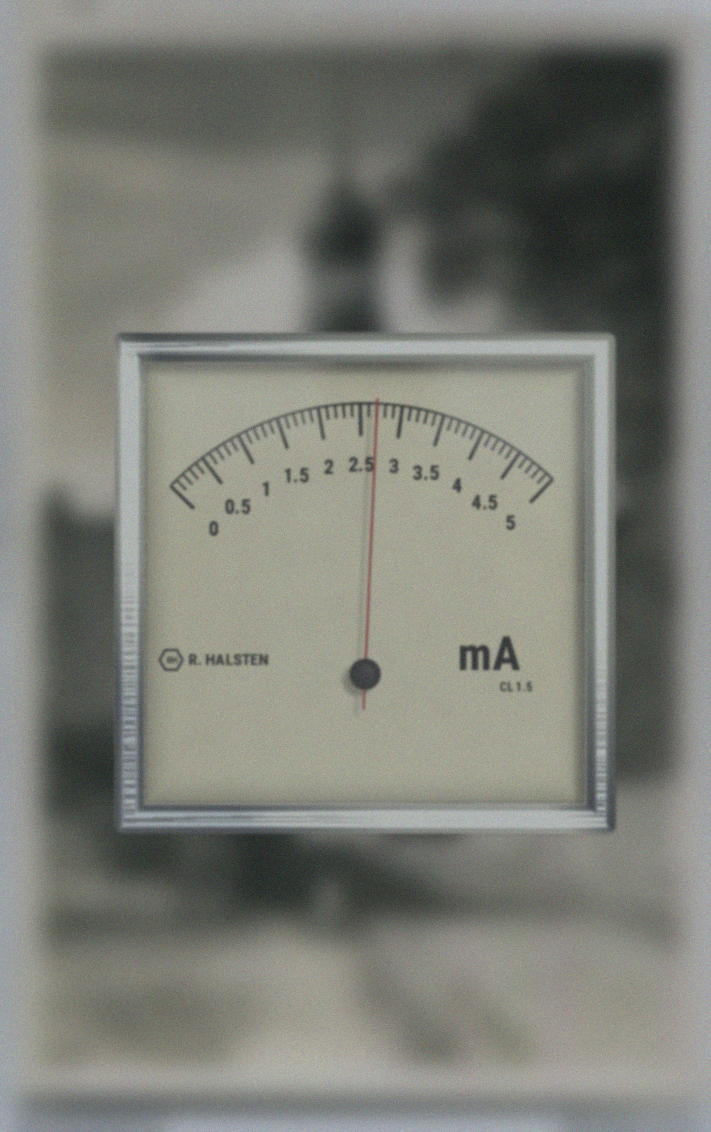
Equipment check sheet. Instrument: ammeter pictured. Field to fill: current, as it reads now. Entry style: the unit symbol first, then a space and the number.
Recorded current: mA 2.7
